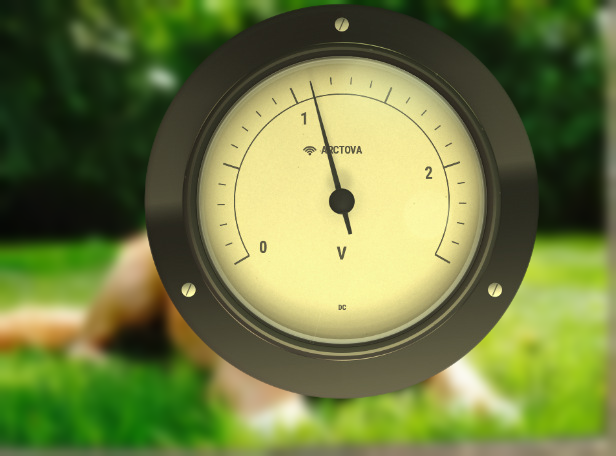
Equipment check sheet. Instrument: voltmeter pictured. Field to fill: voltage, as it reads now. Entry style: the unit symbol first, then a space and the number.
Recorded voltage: V 1.1
